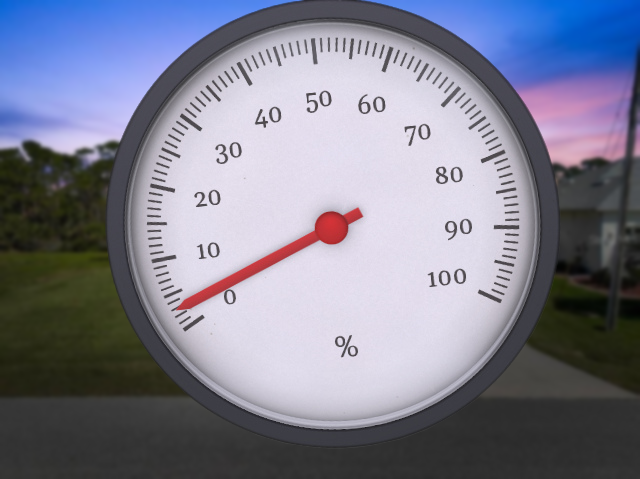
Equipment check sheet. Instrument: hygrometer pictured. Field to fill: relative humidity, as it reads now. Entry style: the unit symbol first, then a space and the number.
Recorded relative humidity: % 3
